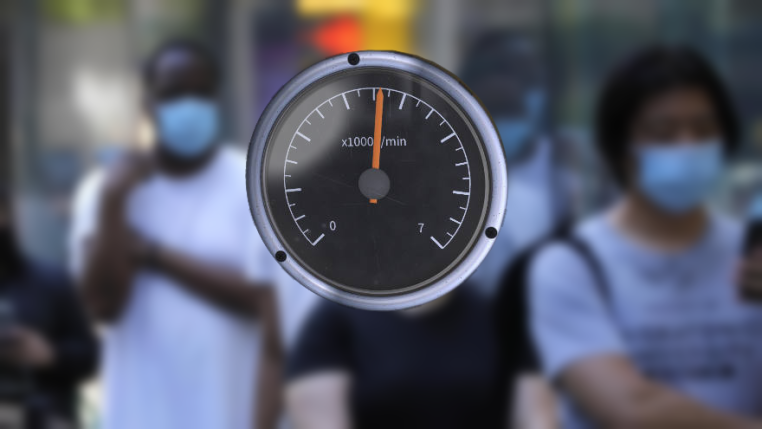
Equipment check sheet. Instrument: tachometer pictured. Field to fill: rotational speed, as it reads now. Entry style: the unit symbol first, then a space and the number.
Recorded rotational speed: rpm 3625
